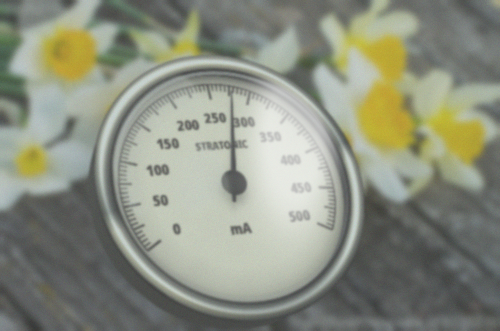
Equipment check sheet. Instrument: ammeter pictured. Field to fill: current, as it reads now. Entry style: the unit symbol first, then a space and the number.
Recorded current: mA 275
